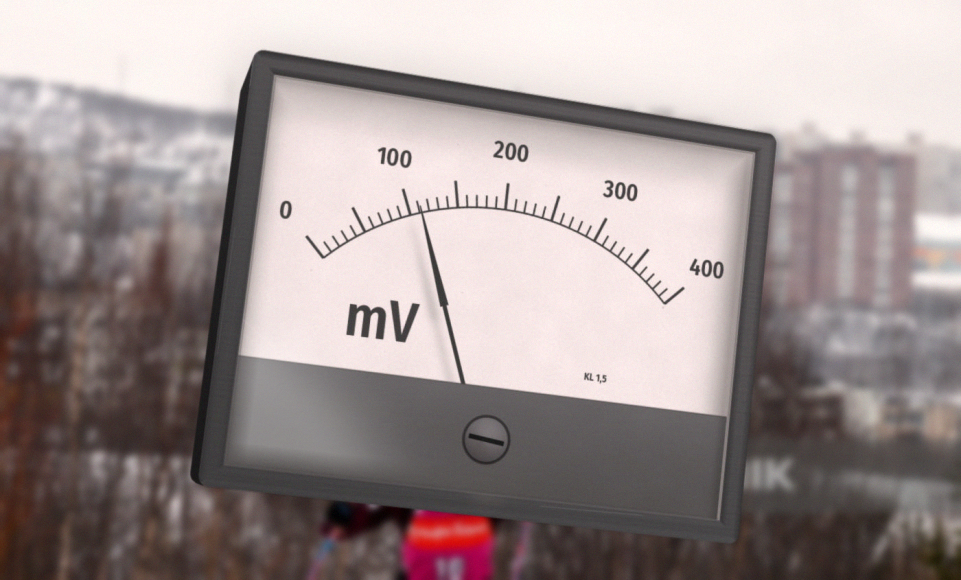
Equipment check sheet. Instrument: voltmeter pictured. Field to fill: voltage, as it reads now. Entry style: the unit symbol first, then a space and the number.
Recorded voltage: mV 110
